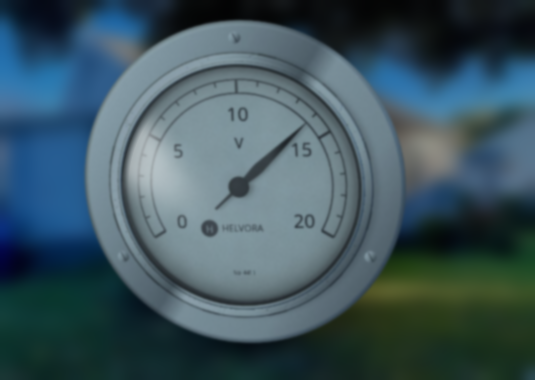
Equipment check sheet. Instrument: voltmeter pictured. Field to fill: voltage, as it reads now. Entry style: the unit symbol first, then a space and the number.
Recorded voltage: V 14
